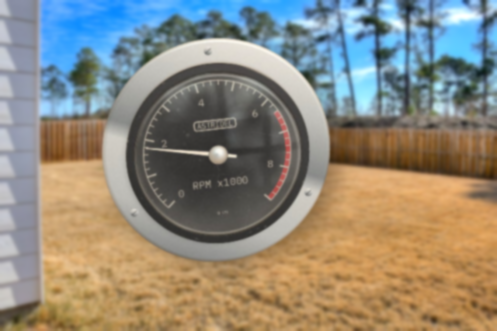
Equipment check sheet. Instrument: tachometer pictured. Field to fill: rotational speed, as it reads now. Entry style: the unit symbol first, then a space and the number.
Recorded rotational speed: rpm 1800
